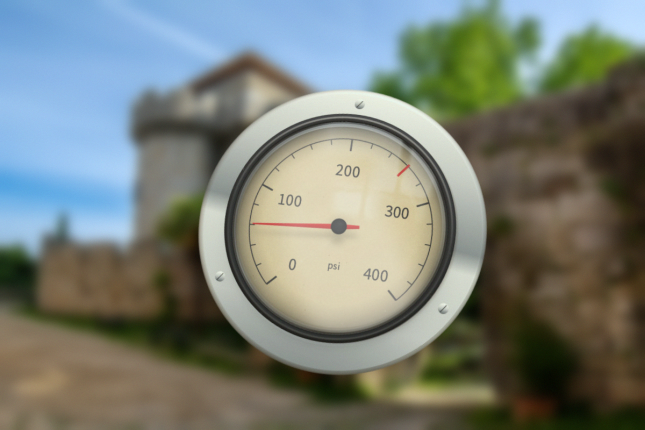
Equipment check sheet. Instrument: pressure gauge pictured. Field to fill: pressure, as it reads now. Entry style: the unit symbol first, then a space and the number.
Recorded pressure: psi 60
